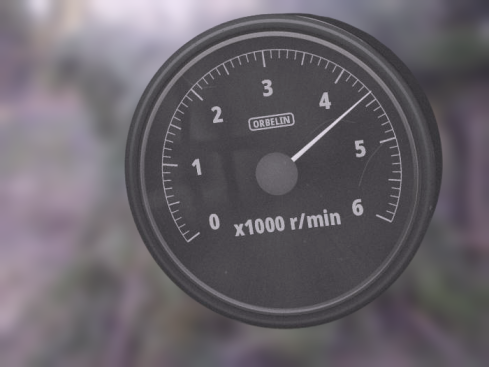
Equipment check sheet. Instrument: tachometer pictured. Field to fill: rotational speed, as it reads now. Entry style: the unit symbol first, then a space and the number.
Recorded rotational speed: rpm 4400
